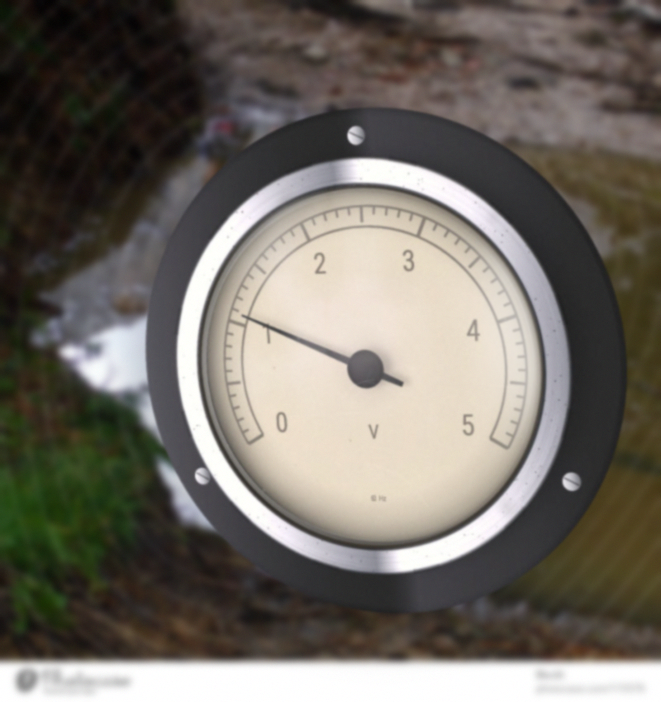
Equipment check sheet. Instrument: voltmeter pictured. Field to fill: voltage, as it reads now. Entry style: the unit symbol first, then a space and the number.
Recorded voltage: V 1.1
